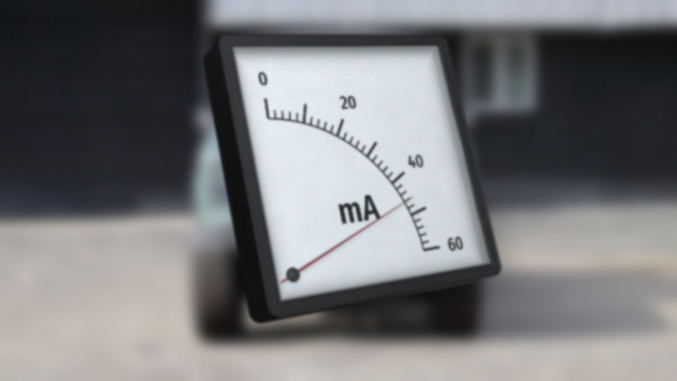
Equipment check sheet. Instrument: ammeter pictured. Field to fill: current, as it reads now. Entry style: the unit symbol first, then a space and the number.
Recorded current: mA 46
